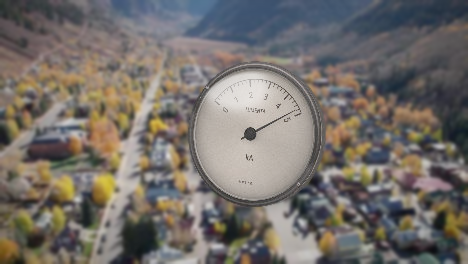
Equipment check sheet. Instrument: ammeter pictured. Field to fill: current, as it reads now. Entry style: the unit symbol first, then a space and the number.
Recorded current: kA 4.8
